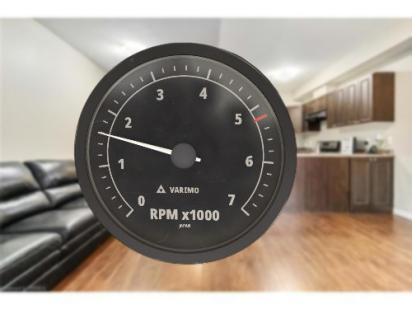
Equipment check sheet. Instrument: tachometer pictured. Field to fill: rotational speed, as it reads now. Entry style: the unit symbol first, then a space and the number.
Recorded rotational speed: rpm 1600
